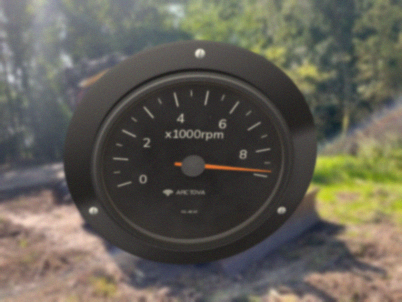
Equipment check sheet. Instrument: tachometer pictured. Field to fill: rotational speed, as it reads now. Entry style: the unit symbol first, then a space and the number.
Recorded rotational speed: rpm 8750
